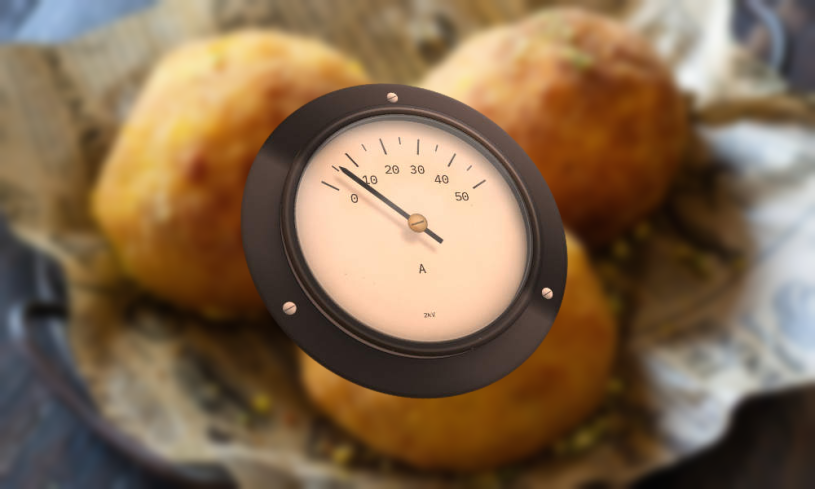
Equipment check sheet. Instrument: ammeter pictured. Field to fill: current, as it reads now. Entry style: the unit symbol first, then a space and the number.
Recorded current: A 5
